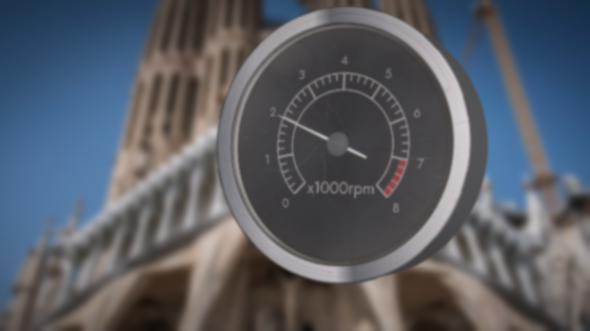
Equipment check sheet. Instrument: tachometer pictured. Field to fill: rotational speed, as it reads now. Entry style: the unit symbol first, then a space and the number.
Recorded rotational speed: rpm 2000
